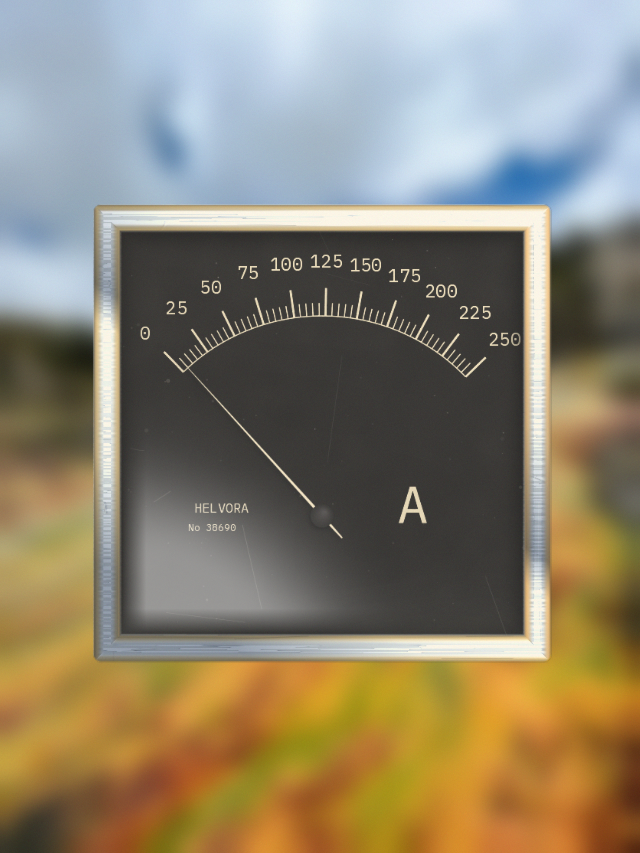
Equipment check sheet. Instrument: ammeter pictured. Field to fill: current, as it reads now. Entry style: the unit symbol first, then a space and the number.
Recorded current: A 5
